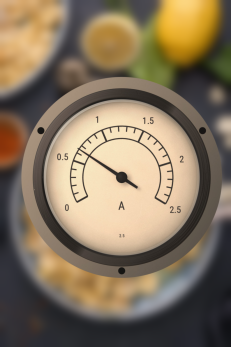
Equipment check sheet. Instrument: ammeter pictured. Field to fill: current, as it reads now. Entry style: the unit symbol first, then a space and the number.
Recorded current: A 0.65
